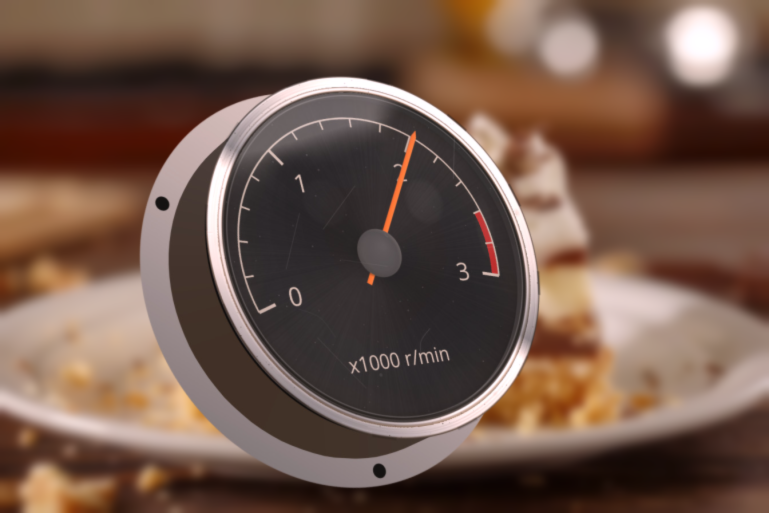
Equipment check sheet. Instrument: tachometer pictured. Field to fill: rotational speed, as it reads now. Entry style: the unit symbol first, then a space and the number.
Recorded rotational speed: rpm 2000
